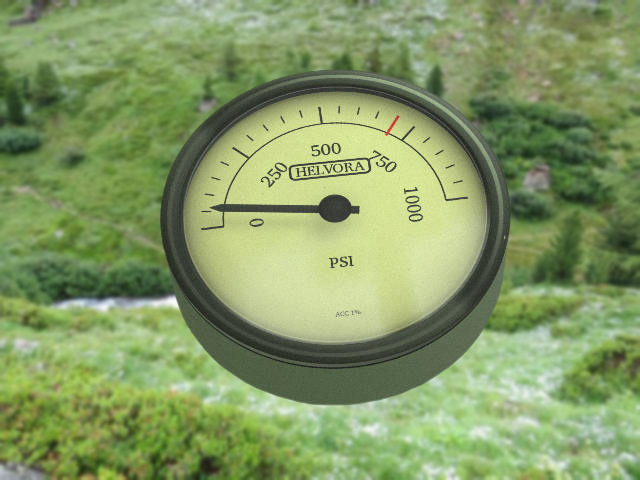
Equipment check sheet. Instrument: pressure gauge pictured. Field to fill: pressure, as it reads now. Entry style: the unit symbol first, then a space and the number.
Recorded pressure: psi 50
